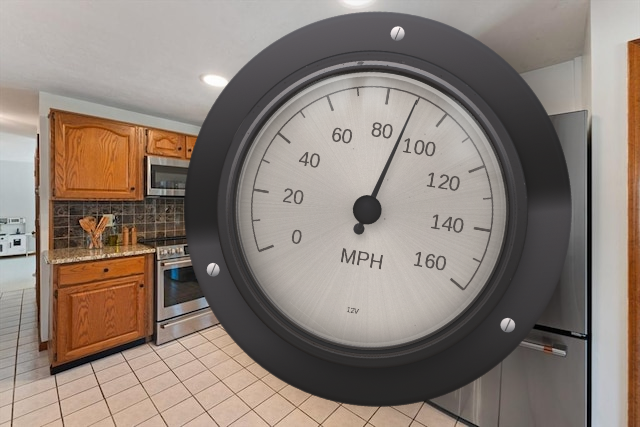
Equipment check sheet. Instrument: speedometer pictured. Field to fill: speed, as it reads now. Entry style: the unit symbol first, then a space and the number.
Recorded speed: mph 90
